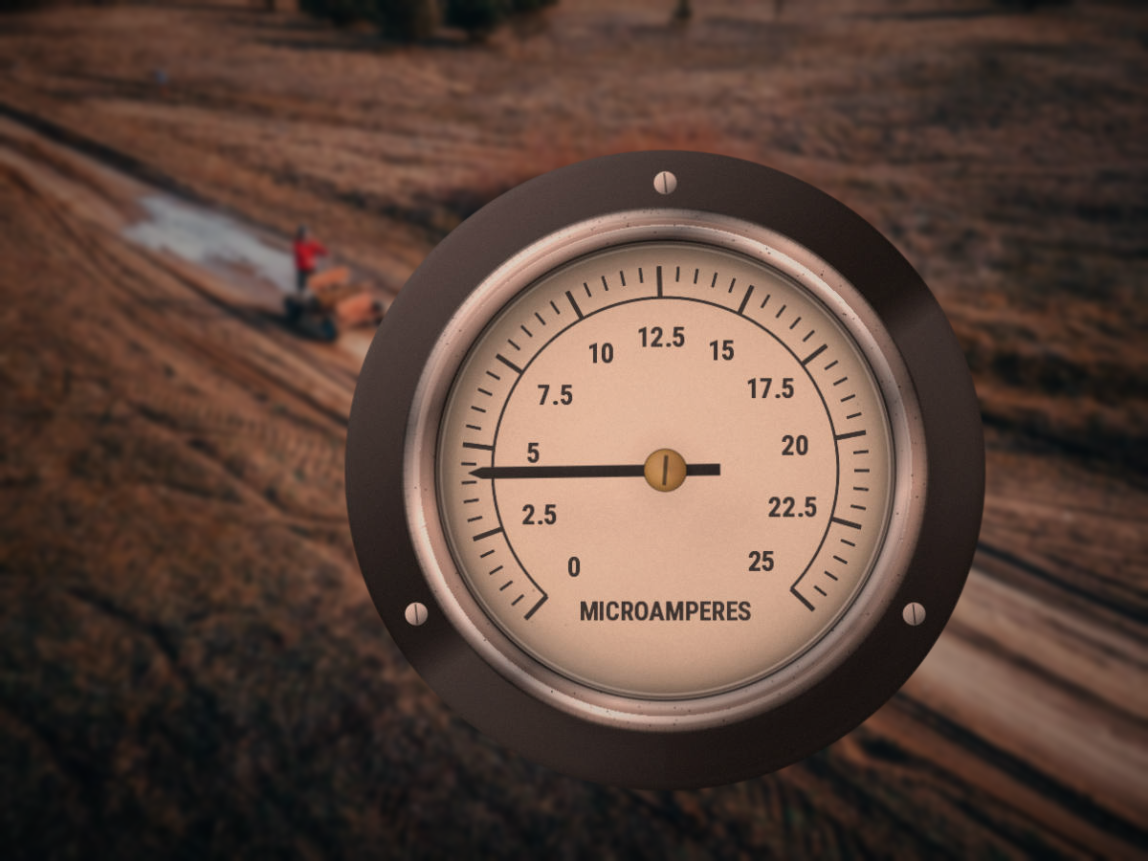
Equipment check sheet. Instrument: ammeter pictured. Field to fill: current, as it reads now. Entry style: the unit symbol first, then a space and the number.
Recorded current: µA 4.25
